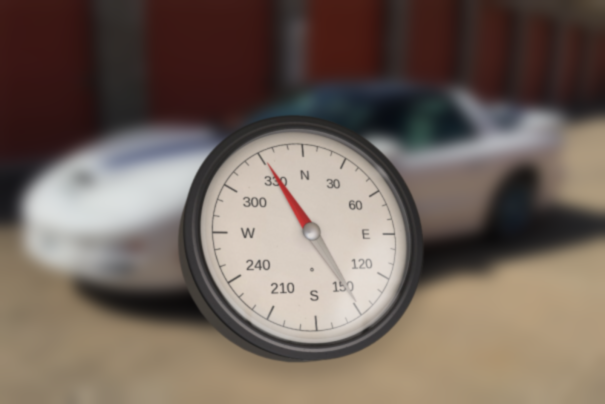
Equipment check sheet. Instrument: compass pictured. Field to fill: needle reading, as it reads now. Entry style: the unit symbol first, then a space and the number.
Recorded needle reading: ° 330
